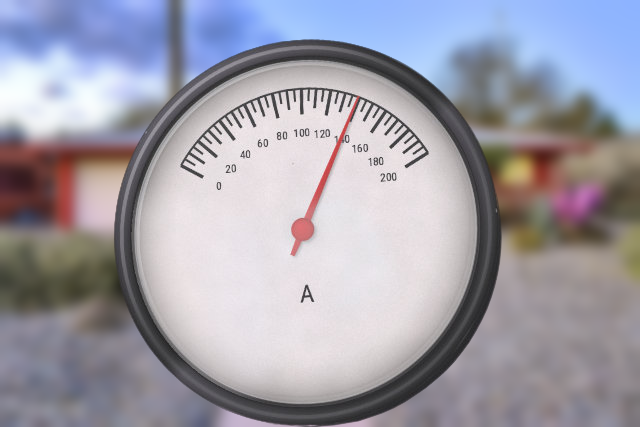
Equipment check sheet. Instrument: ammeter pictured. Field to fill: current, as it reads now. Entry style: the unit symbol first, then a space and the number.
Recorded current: A 140
